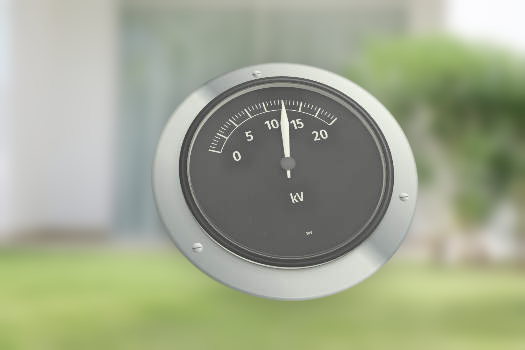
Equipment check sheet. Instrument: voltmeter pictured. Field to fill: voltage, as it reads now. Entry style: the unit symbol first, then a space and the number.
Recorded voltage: kV 12.5
